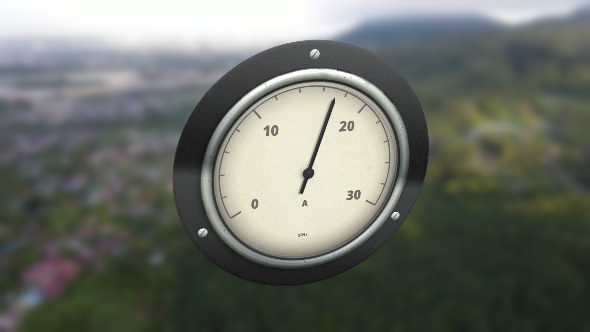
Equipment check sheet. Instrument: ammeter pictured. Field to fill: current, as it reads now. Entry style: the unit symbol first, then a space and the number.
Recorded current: A 17
